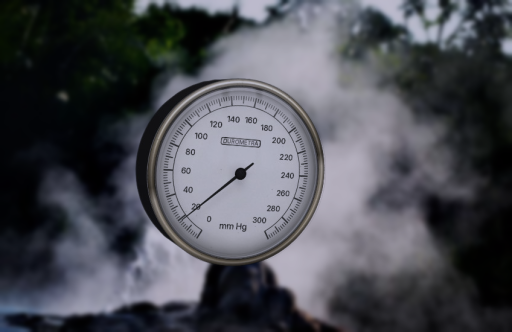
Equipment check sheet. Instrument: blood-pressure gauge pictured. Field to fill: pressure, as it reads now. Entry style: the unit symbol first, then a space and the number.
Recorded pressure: mmHg 20
